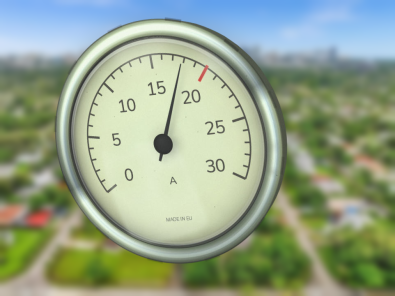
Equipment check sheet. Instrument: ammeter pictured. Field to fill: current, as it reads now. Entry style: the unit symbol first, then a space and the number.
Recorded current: A 18
